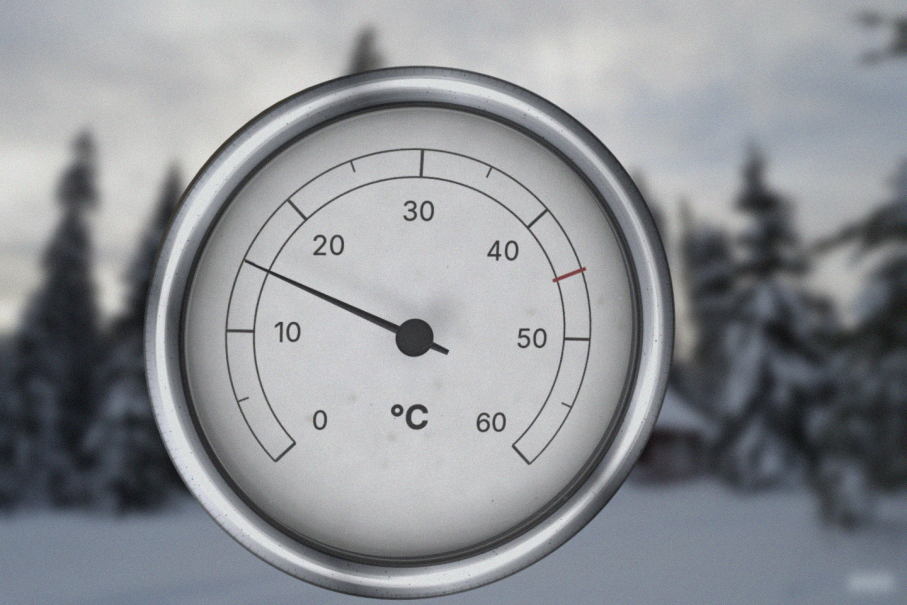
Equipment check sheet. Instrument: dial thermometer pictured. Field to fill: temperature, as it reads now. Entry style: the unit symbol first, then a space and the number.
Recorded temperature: °C 15
